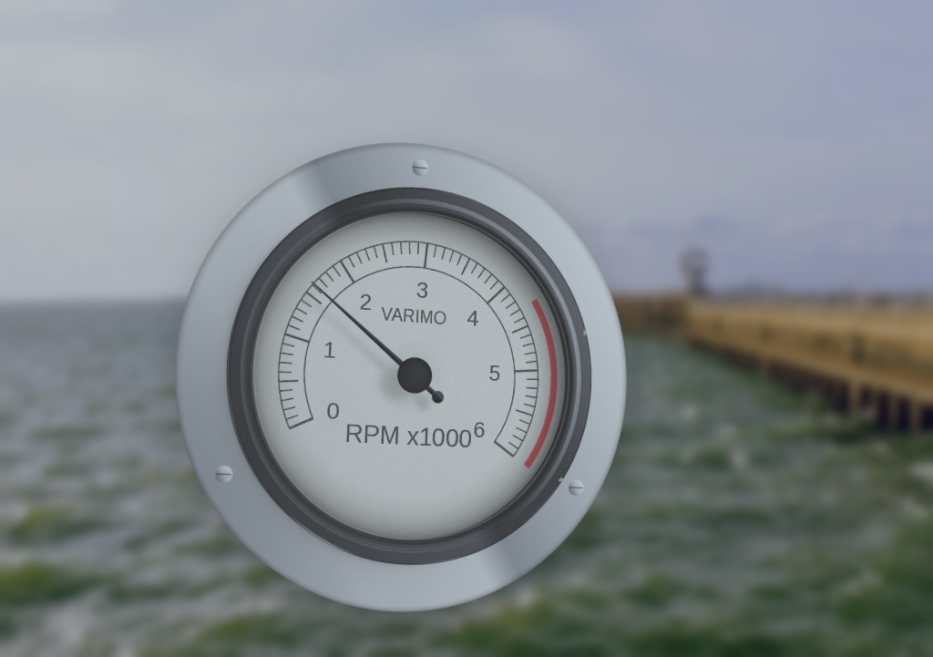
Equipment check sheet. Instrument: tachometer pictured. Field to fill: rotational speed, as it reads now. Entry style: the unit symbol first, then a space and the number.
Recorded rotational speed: rpm 1600
